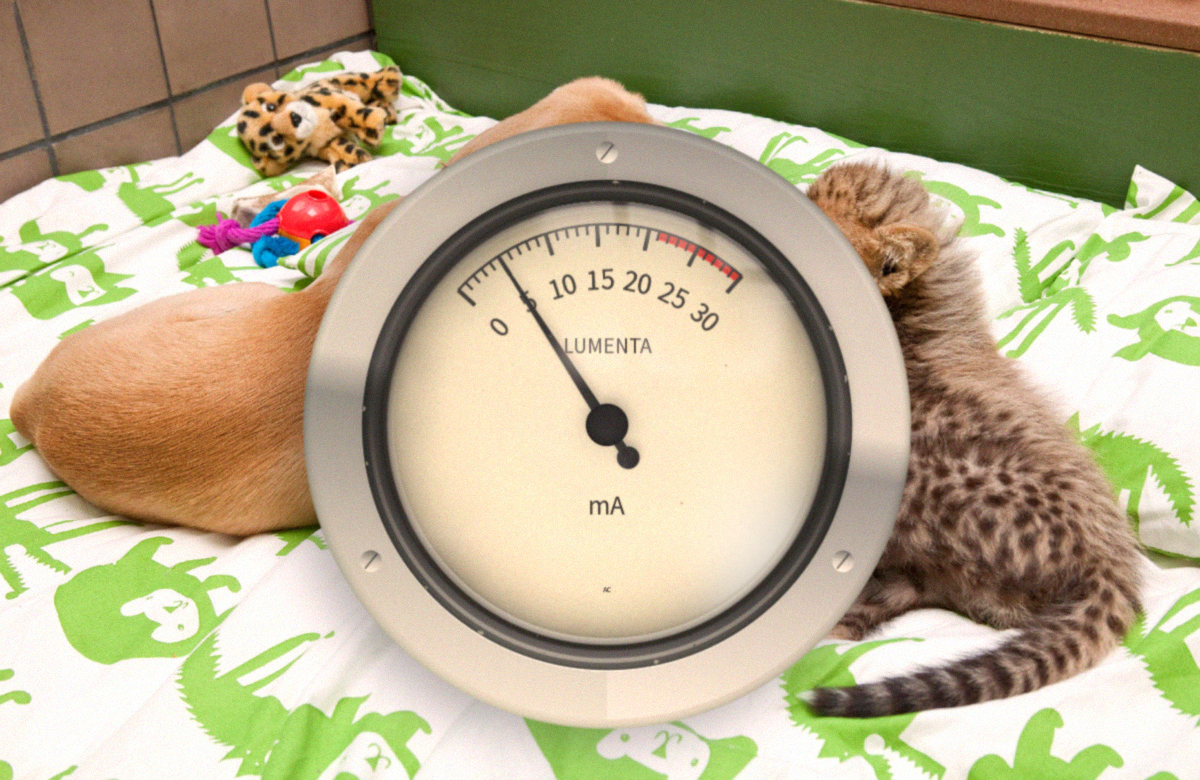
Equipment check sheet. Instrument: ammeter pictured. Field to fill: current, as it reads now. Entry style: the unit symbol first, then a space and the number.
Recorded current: mA 5
